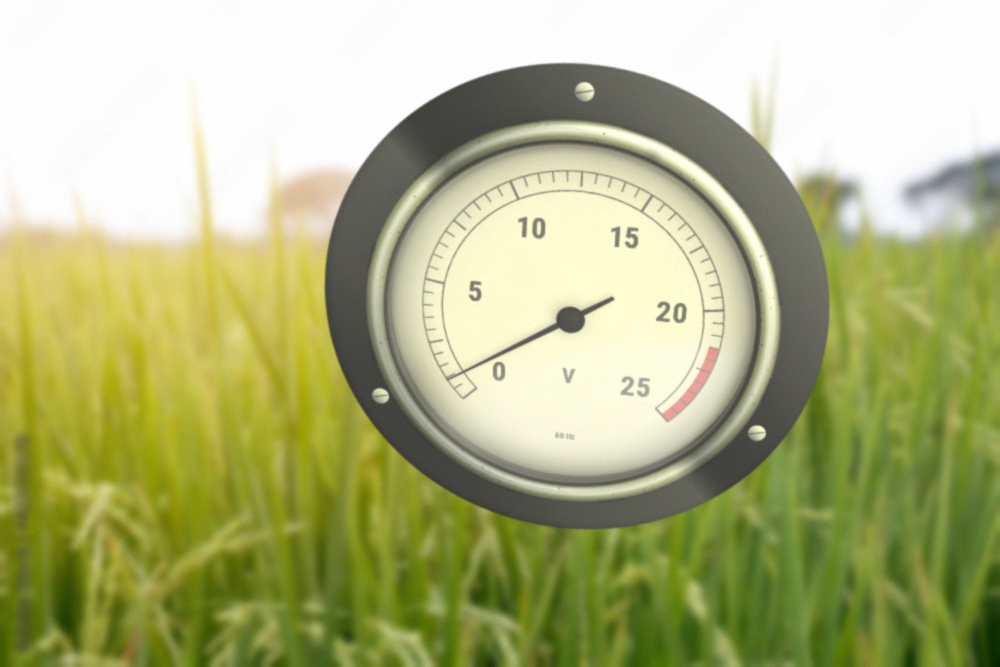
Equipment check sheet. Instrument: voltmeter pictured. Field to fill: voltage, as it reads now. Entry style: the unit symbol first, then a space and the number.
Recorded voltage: V 1
